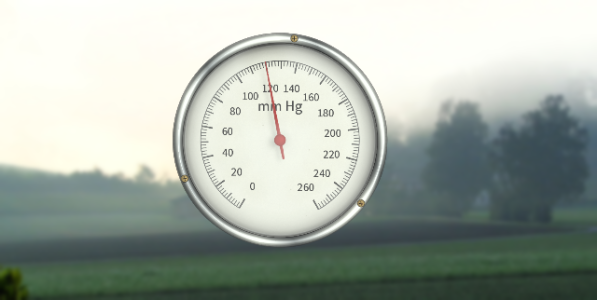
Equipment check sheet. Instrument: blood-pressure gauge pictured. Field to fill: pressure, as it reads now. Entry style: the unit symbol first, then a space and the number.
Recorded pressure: mmHg 120
